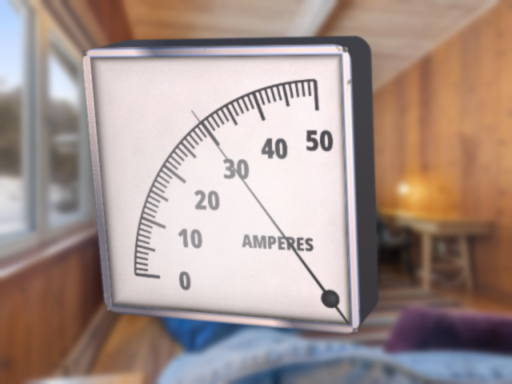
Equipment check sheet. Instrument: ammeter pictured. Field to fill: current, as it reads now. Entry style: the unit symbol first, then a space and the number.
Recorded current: A 30
